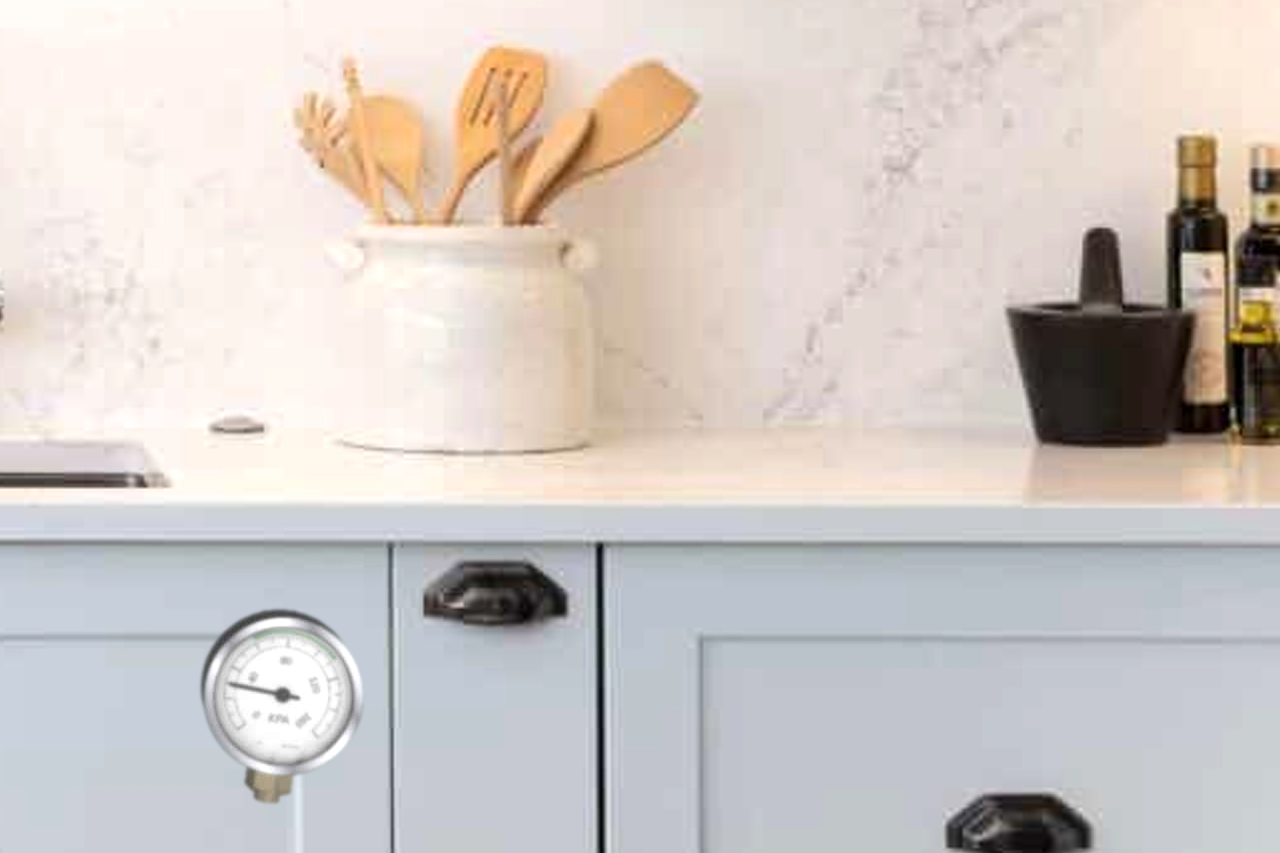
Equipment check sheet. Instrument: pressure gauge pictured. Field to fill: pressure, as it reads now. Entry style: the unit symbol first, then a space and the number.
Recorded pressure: kPa 30
